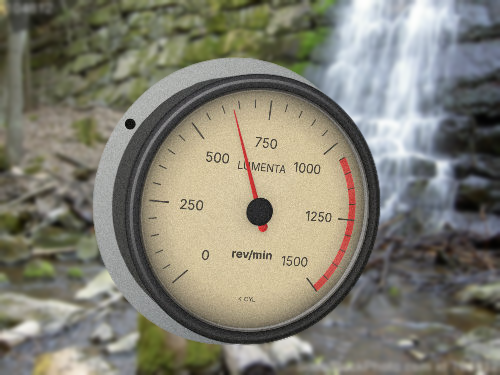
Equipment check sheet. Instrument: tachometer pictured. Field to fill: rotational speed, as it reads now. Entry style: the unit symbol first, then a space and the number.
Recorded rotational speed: rpm 625
